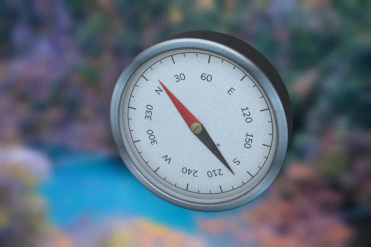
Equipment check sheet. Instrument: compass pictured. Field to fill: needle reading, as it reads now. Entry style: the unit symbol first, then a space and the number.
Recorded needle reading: ° 10
